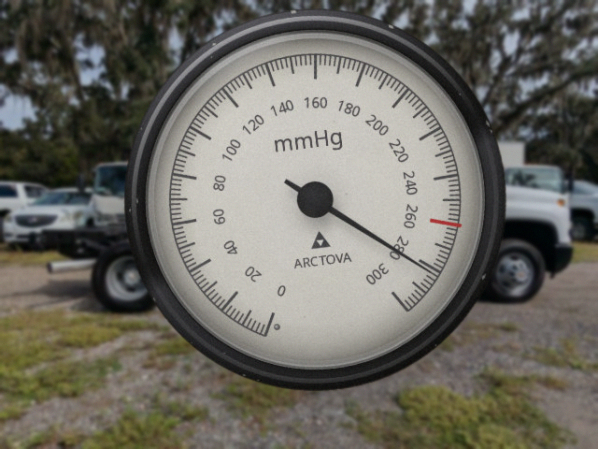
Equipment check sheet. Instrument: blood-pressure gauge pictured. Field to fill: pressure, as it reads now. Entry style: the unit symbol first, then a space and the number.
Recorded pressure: mmHg 282
